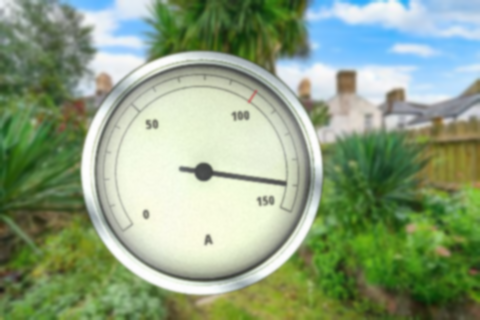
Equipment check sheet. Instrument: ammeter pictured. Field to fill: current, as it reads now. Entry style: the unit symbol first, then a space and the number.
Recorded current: A 140
